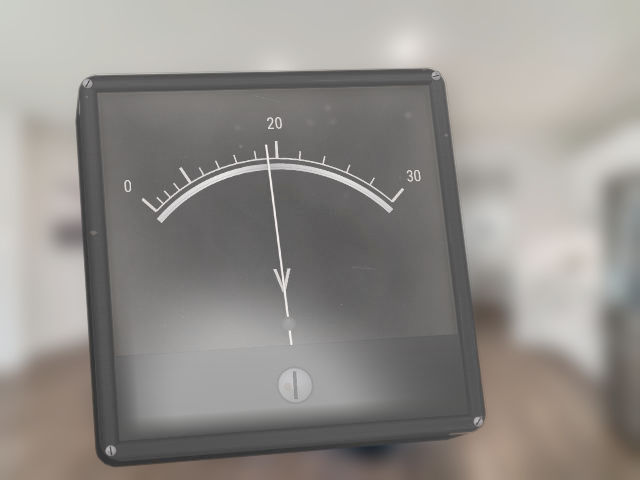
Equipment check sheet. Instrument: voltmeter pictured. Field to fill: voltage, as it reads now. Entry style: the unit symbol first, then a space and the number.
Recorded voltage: V 19
